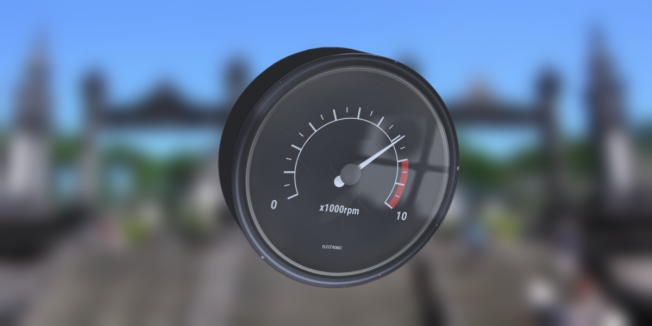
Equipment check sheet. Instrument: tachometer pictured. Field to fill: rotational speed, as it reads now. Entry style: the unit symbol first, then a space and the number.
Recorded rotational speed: rpm 7000
